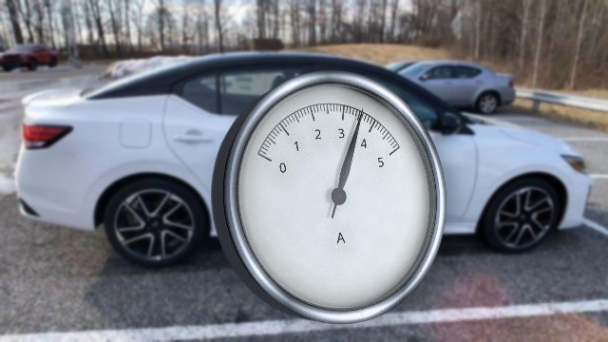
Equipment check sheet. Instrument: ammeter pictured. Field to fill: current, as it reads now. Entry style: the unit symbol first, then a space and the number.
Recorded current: A 3.5
